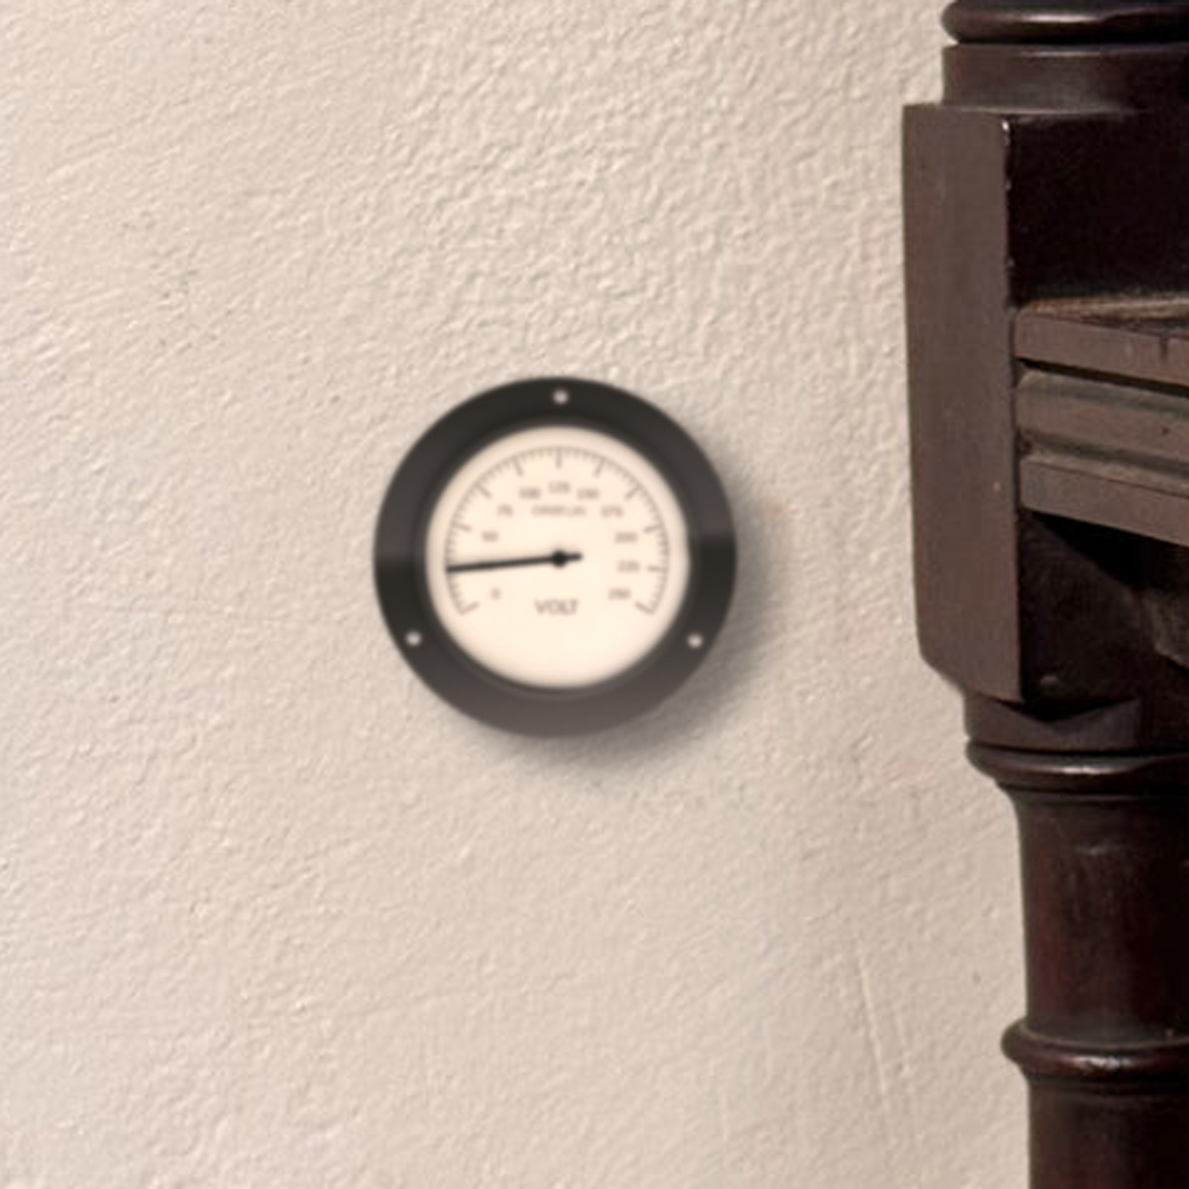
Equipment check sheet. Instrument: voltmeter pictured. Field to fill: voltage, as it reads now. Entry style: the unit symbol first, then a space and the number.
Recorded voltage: V 25
